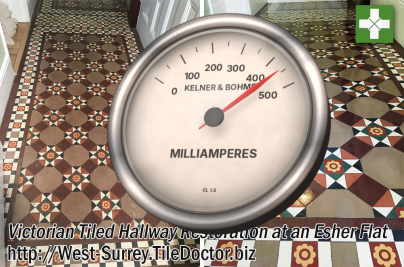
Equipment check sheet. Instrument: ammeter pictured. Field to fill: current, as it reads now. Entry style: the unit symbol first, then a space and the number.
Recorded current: mA 450
